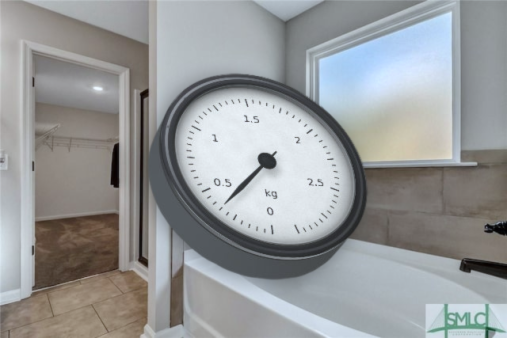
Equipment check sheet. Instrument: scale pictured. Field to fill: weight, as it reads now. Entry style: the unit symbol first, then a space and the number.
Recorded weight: kg 0.35
